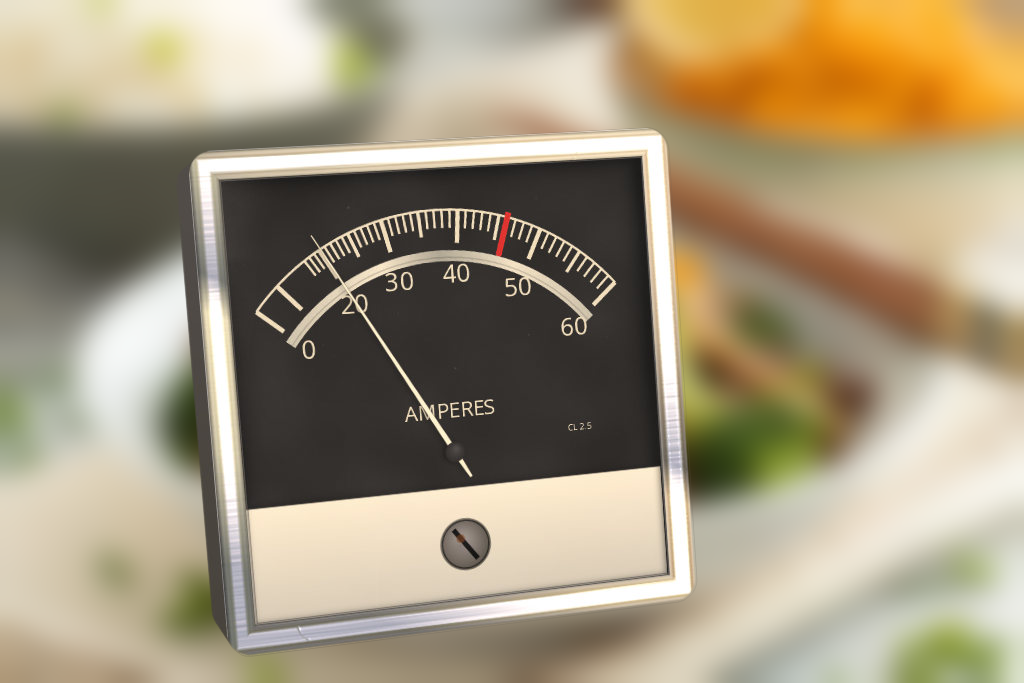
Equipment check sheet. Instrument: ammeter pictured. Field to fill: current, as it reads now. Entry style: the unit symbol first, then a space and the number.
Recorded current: A 20
